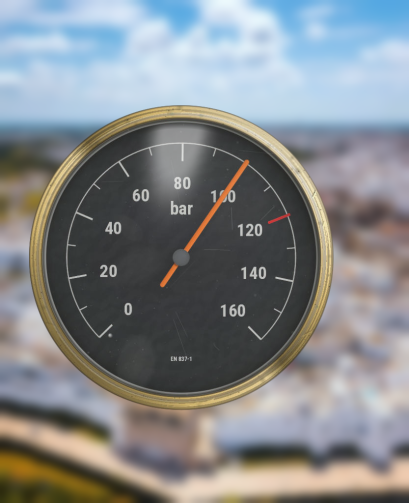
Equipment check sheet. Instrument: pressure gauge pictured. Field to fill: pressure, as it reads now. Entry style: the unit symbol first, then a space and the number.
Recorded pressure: bar 100
